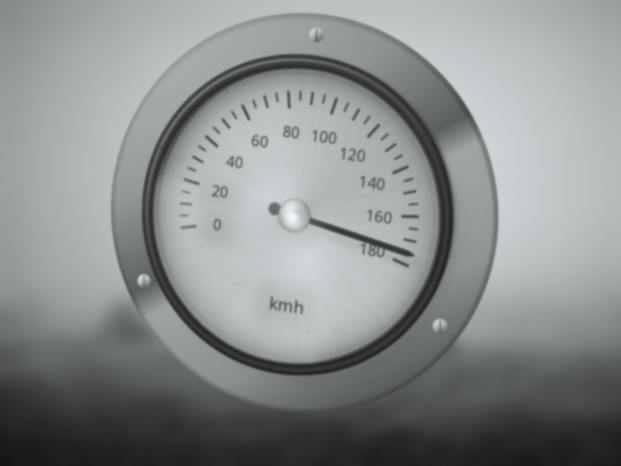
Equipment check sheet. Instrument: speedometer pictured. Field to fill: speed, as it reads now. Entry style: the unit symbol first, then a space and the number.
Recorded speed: km/h 175
